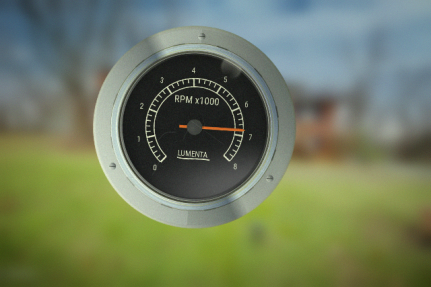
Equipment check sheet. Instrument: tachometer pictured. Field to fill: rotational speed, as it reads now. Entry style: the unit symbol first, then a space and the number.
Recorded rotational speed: rpm 6800
